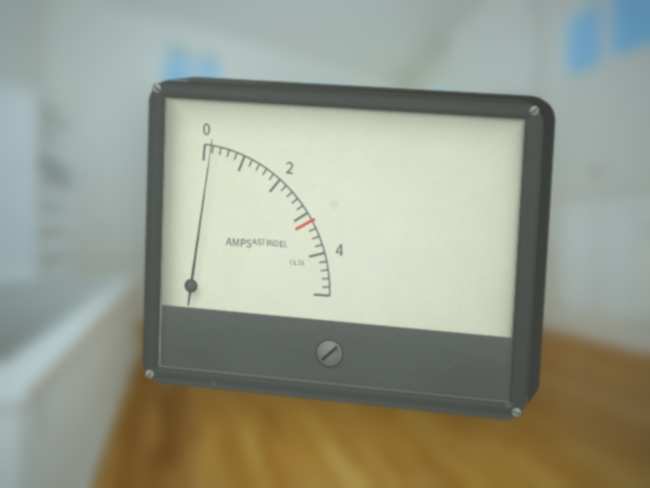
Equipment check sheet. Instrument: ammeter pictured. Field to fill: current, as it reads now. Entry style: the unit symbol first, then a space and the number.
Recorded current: A 0.2
